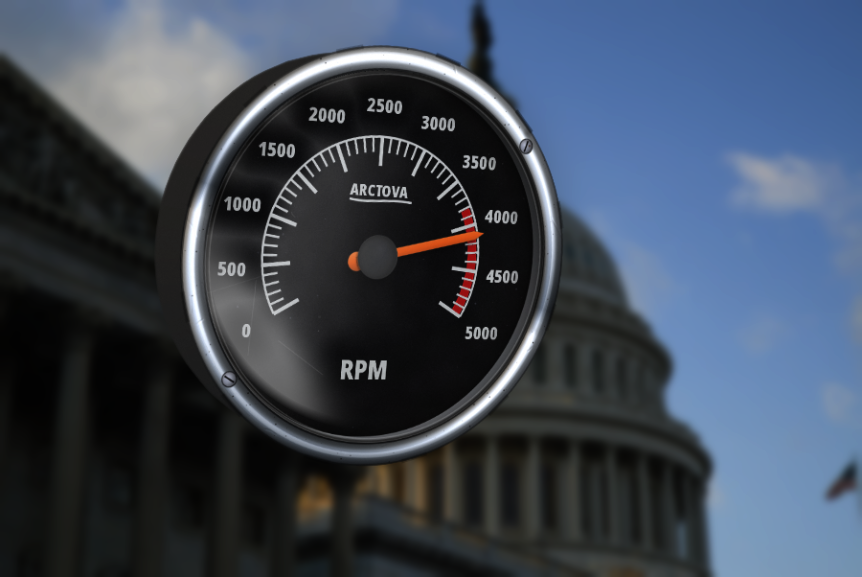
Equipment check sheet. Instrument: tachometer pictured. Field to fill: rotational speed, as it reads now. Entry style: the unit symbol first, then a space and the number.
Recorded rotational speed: rpm 4100
